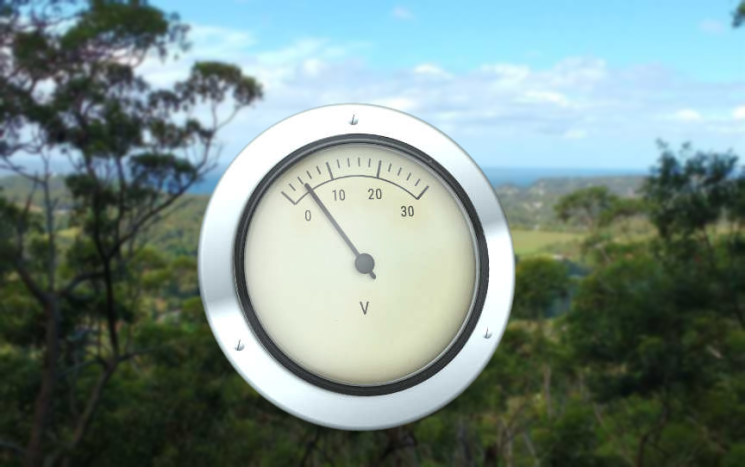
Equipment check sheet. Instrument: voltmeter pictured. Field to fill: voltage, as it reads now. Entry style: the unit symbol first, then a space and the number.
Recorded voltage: V 4
